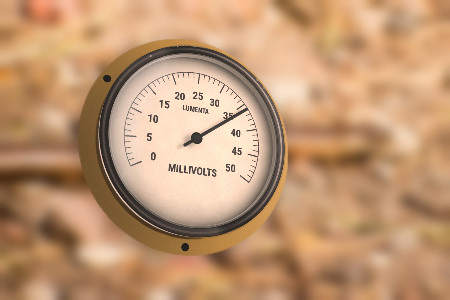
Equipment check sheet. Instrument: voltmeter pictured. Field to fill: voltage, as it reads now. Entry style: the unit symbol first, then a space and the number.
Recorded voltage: mV 36
